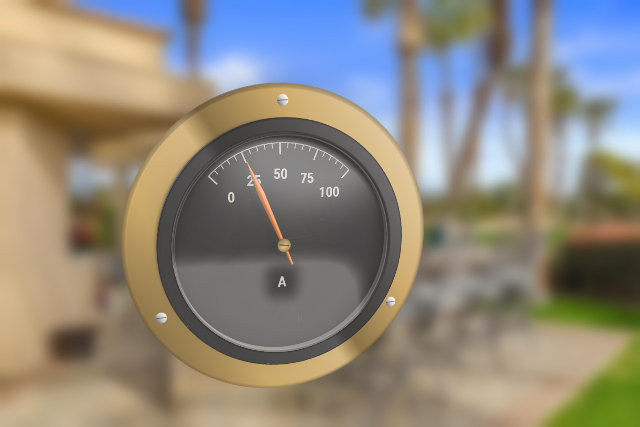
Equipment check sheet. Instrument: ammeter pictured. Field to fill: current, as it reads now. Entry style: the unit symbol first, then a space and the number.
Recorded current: A 25
